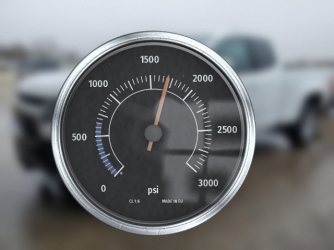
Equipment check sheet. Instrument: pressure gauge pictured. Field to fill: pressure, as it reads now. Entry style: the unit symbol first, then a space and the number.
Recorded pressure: psi 1700
